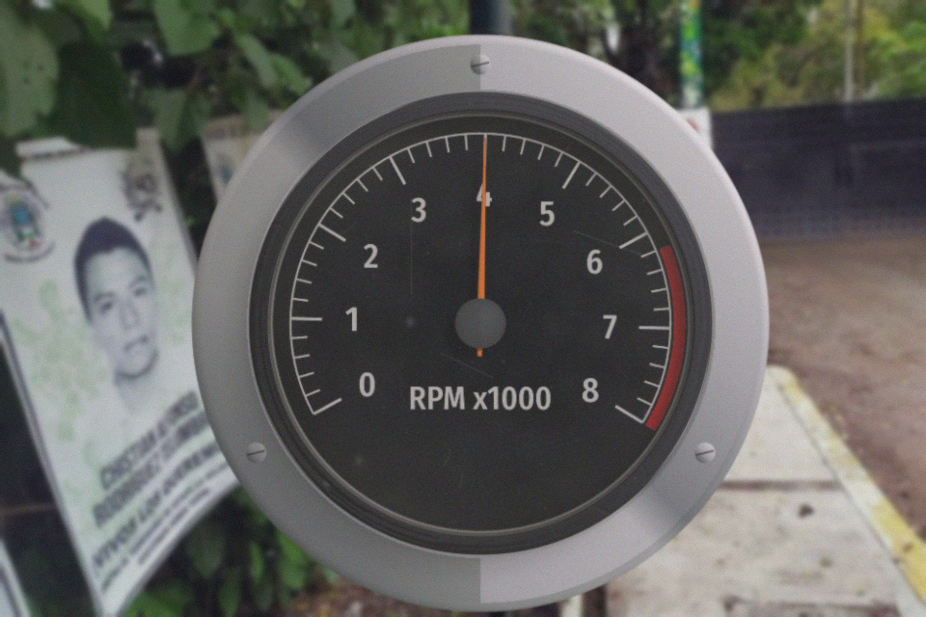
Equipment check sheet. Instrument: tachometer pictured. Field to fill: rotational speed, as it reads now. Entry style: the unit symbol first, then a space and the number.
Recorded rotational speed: rpm 4000
